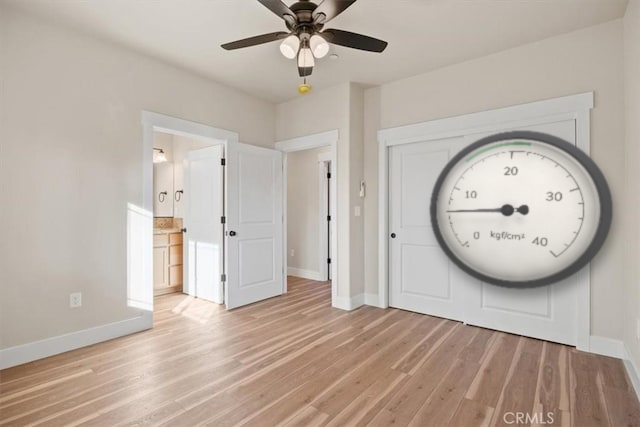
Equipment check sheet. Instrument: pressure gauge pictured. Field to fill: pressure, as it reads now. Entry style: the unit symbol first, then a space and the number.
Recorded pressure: kg/cm² 6
